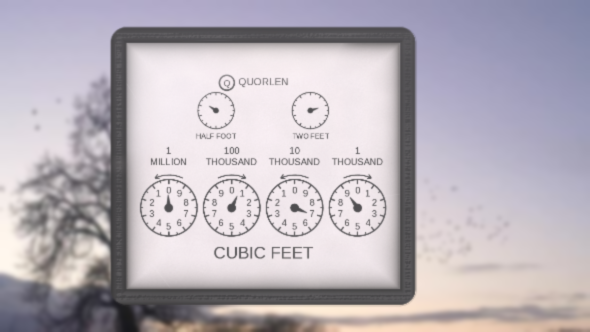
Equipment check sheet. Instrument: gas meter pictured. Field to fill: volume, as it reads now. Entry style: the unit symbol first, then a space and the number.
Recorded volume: ft³ 6900
